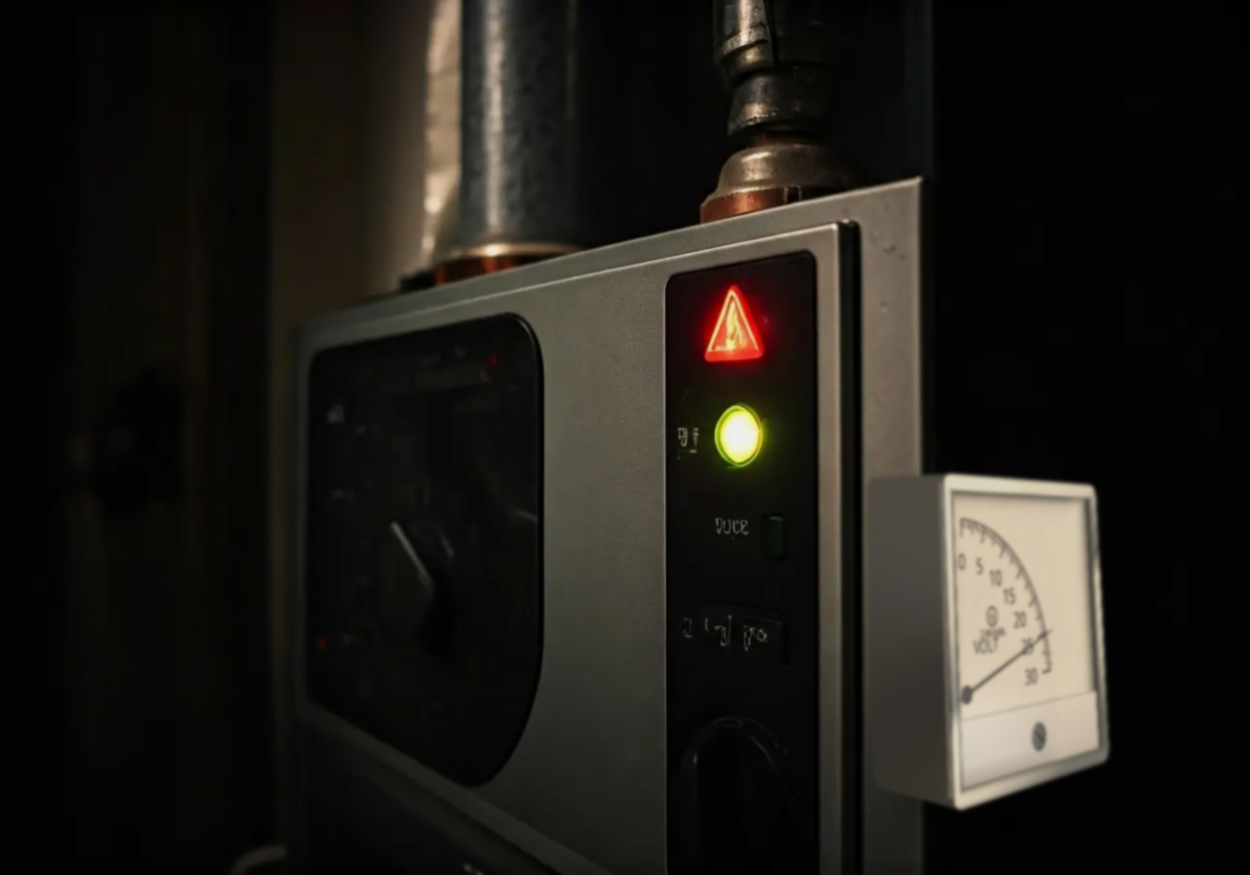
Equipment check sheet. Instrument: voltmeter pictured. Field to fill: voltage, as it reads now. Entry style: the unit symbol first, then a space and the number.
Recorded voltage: V 25
